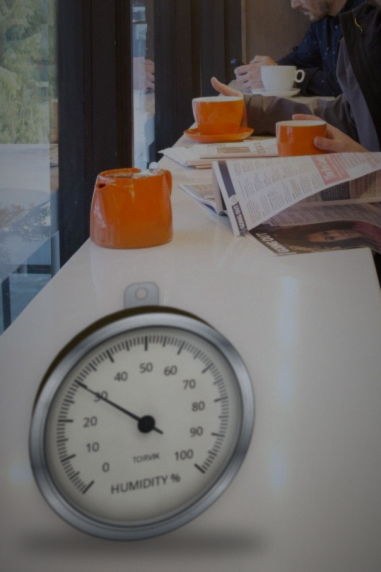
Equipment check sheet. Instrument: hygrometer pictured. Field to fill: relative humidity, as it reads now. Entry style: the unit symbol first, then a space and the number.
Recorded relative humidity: % 30
